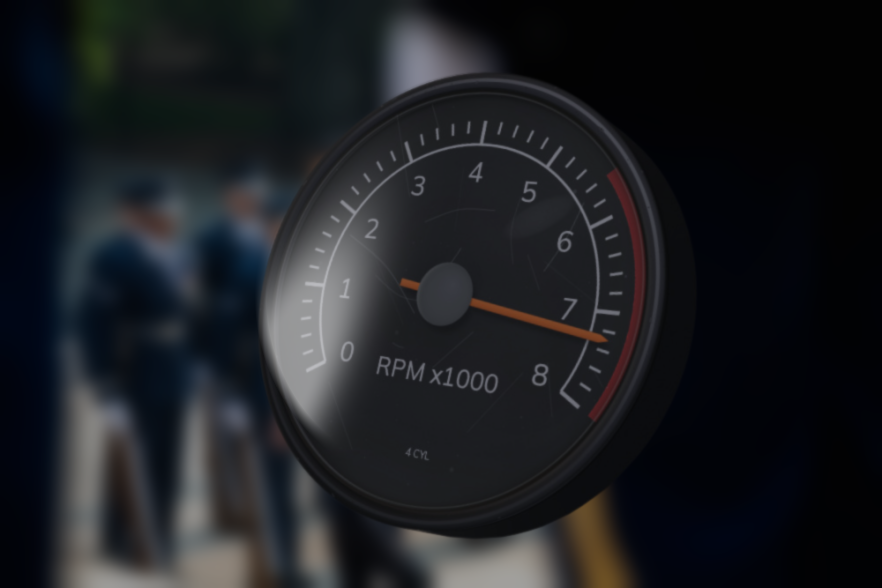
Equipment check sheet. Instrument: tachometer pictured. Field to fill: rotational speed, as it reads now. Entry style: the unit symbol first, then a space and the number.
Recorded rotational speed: rpm 7300
